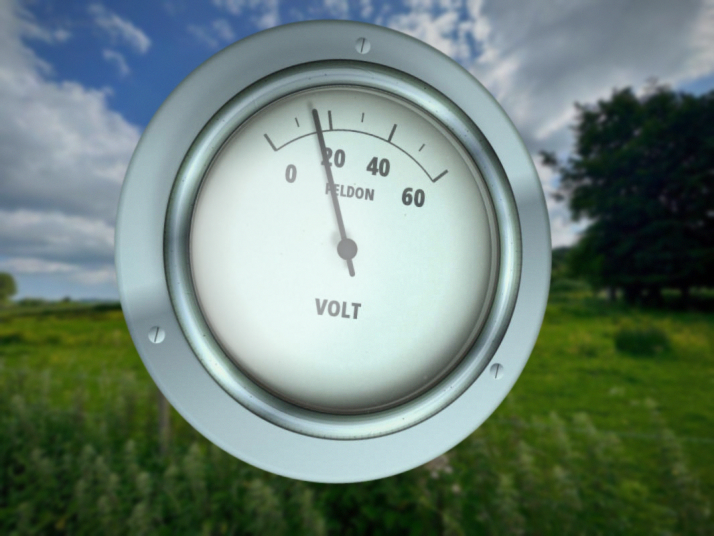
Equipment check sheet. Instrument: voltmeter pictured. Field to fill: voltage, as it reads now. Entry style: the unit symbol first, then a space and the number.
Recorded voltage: V 15
